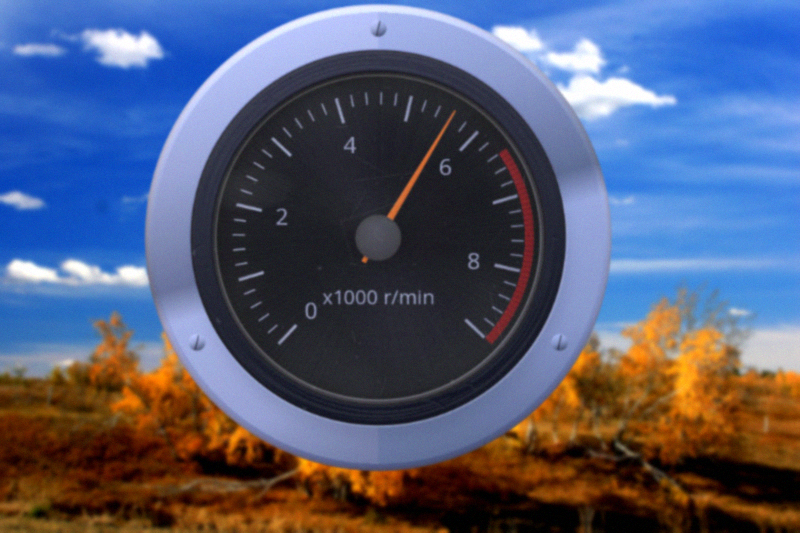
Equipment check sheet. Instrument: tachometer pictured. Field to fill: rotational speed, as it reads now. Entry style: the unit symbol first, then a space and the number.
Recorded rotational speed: rpm 5600
